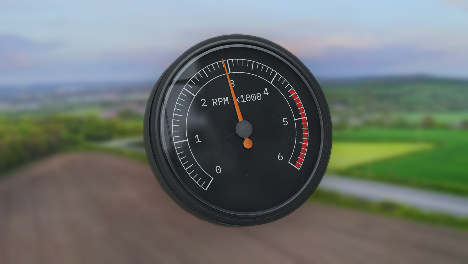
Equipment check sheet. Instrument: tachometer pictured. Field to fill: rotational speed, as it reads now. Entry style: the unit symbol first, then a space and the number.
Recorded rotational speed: rpm 2900
